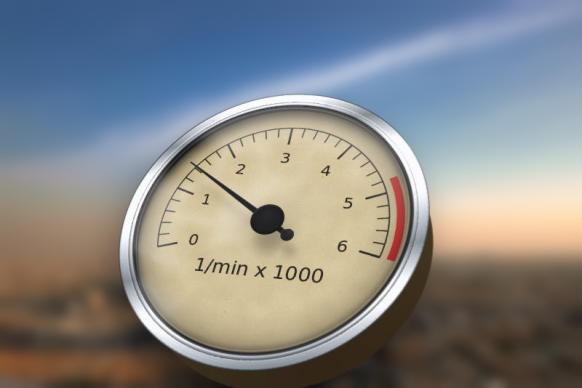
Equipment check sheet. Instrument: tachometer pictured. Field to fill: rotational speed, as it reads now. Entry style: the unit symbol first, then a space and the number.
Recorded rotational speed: rpm 1400
